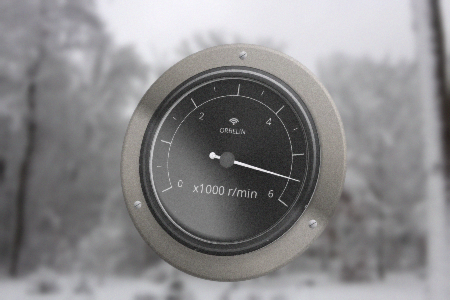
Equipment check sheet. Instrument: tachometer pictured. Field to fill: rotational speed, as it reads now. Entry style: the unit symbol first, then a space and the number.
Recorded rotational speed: rpm 5500
